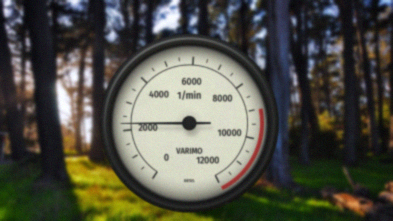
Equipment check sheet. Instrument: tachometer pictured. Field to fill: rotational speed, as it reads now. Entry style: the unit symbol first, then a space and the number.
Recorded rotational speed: rpm 2250
